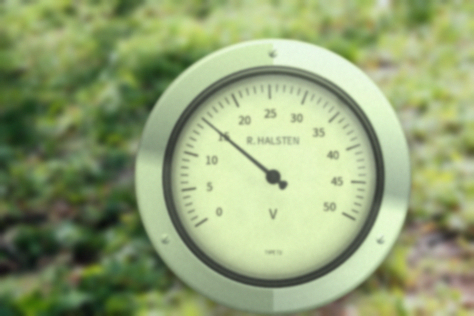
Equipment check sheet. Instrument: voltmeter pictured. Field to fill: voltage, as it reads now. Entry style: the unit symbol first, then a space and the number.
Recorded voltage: V 15
